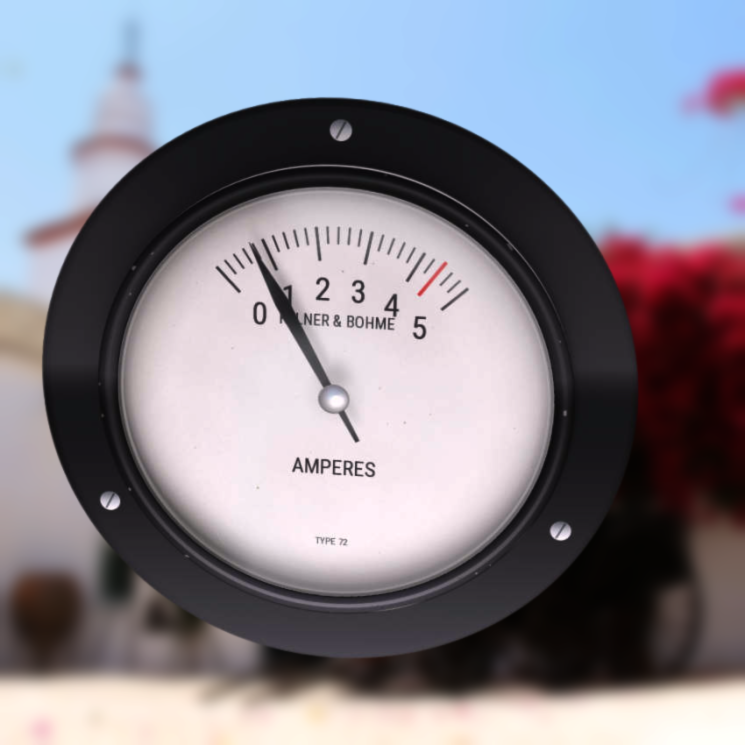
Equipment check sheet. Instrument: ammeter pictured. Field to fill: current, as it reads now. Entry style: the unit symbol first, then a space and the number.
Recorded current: A 0.8
